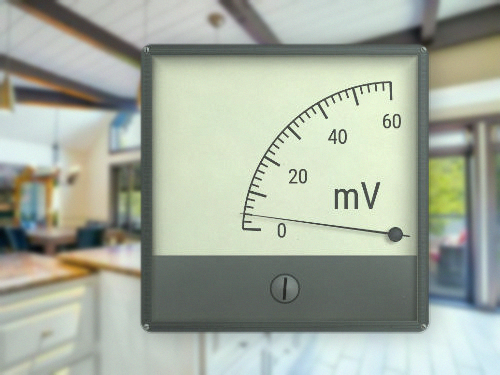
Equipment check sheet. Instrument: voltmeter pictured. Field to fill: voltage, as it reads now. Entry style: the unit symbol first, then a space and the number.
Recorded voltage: mV 4
